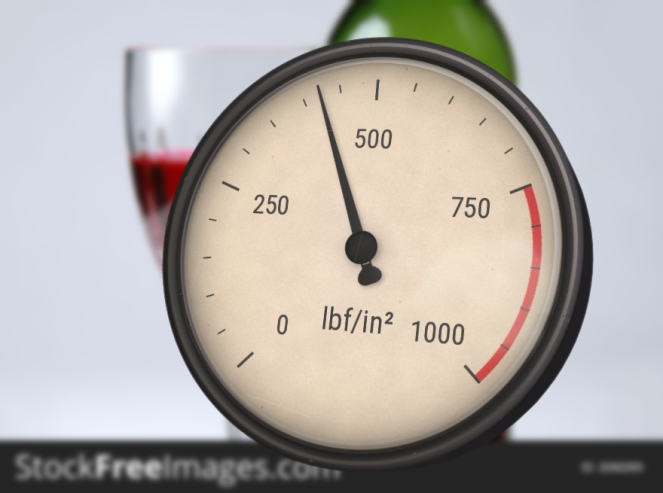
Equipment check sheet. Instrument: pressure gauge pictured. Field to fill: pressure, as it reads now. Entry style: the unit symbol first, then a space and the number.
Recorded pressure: psi 425
